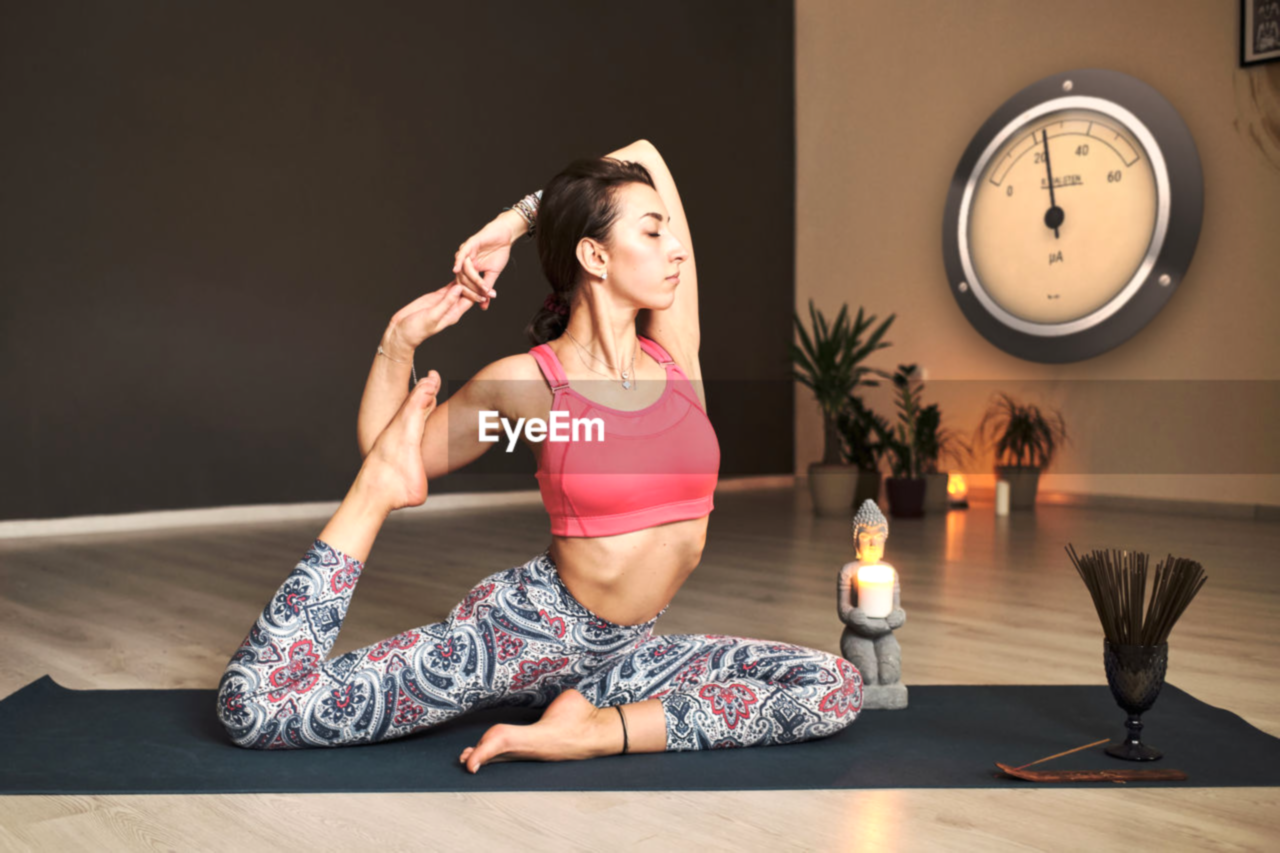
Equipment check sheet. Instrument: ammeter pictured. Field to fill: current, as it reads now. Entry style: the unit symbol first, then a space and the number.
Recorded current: µA 25
